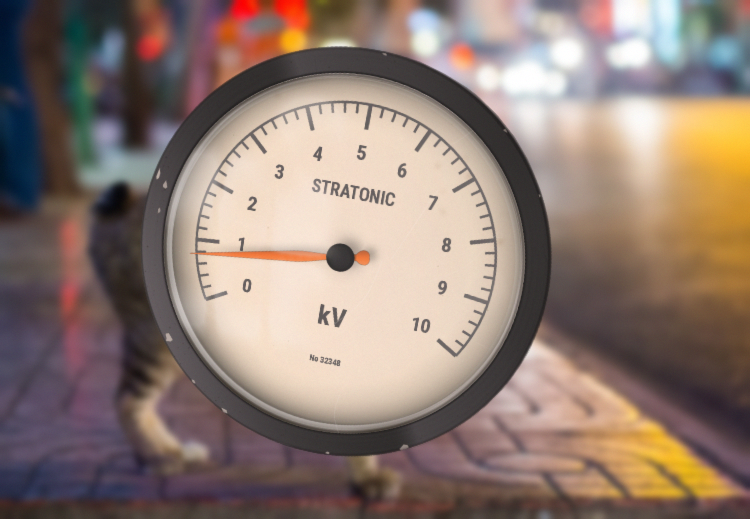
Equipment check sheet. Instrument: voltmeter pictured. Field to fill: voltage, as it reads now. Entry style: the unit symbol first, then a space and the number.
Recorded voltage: kV 0.8
